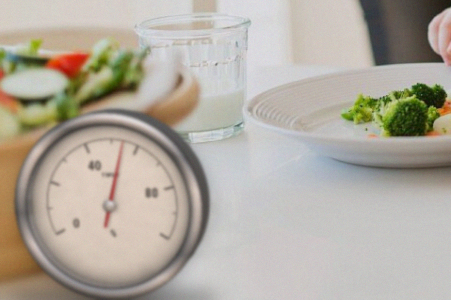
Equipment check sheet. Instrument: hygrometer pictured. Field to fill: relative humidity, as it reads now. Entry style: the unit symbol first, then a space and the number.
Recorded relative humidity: % 55
